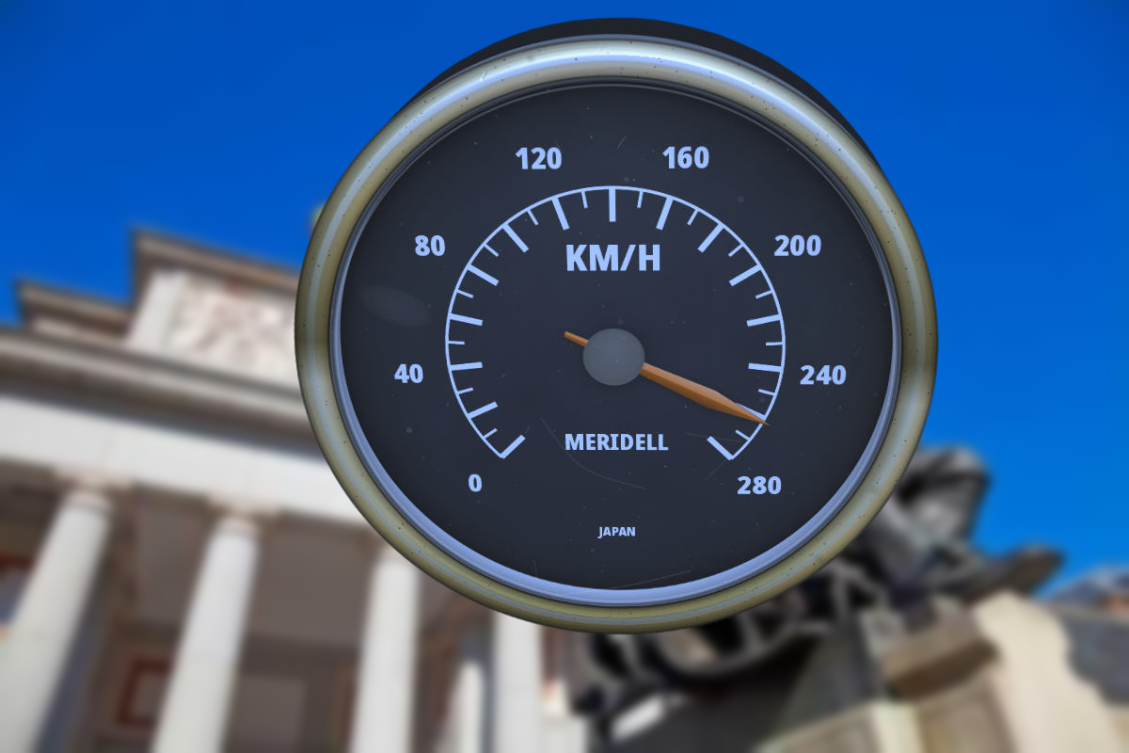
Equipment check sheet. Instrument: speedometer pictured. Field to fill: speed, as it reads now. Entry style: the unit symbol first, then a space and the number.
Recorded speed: km/h 260
